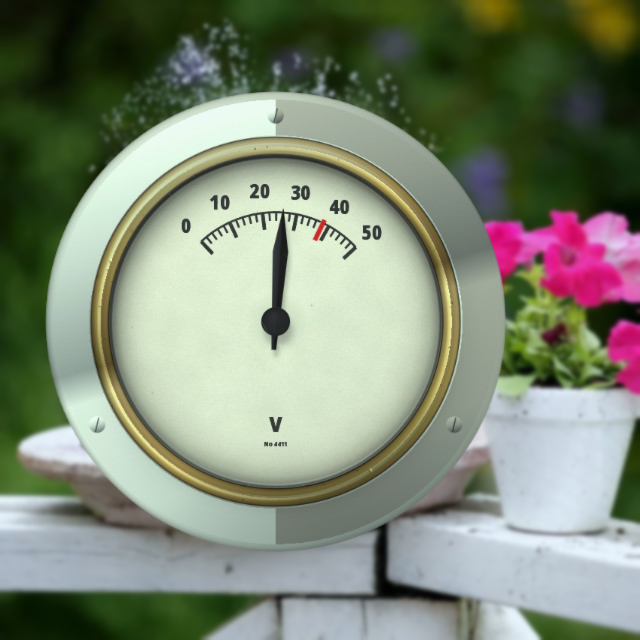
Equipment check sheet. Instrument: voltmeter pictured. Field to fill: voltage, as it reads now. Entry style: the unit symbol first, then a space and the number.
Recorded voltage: V 26
